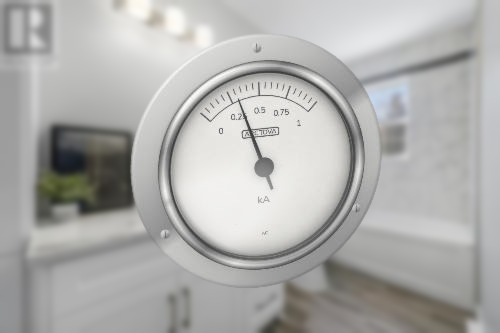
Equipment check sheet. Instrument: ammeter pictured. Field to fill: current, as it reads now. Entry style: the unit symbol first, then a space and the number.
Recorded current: kA 0.3
